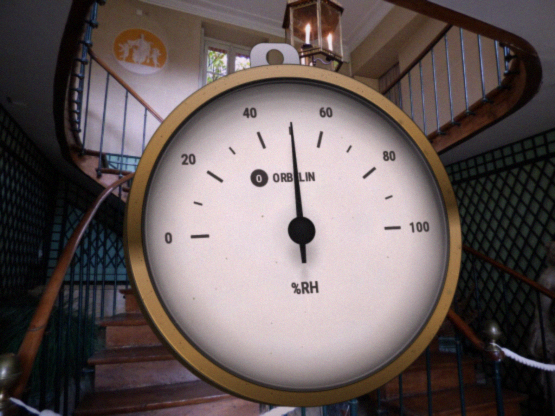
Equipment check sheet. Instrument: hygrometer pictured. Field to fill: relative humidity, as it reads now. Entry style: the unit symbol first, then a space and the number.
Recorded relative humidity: % 50
